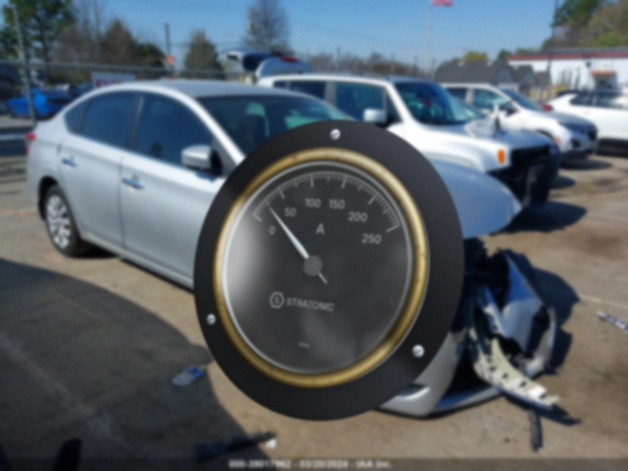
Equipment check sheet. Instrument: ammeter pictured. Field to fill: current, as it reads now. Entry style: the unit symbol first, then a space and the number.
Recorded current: A 25
